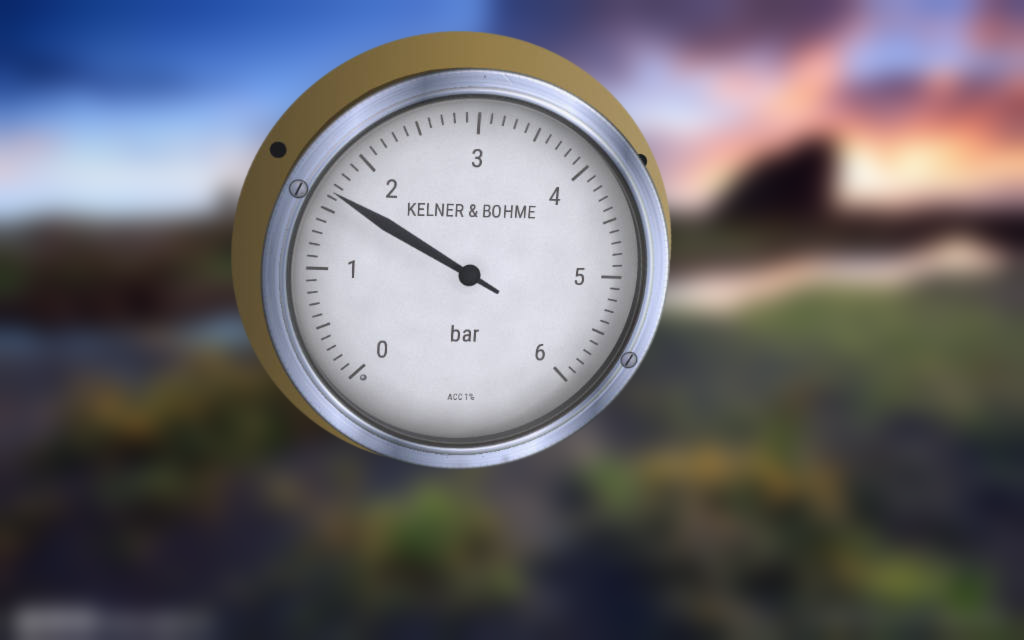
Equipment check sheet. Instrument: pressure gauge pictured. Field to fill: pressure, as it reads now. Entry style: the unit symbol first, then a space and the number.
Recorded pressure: bar 1.65
